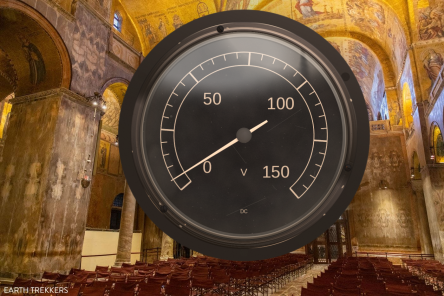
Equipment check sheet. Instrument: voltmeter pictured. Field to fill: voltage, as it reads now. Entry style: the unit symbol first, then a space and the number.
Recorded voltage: V 5
